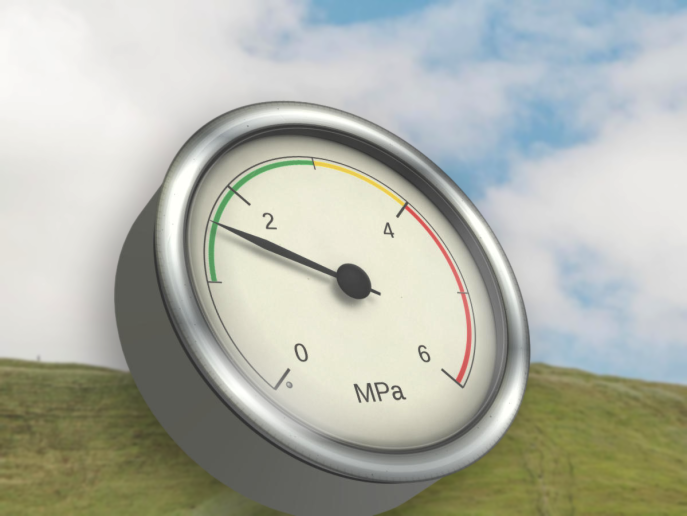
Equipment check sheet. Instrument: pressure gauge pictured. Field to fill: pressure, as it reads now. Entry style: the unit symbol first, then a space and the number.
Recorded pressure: MPa 1.5
